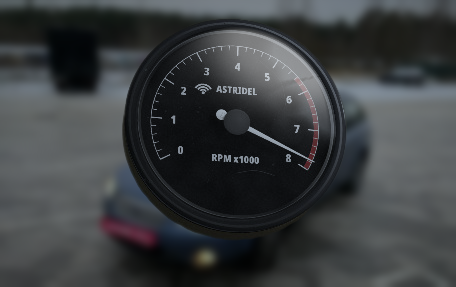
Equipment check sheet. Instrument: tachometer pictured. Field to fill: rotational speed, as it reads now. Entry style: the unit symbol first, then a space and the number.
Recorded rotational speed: rpm 7800
